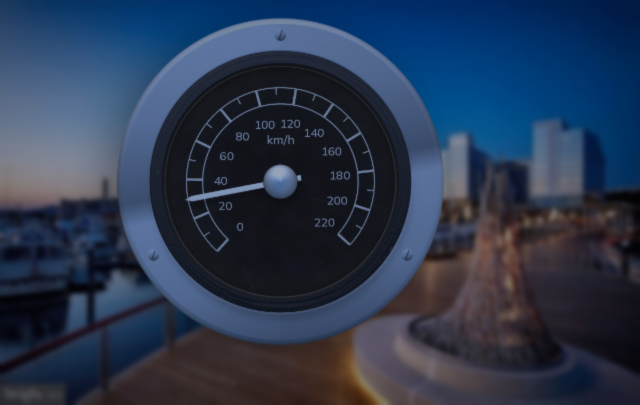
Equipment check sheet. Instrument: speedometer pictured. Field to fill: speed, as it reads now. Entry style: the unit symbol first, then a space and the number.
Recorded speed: km/h 30
